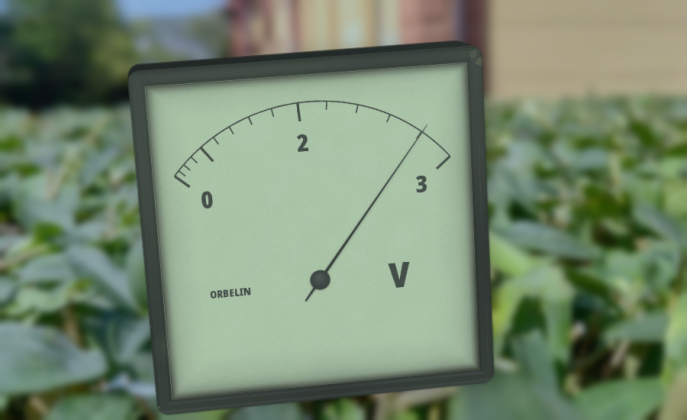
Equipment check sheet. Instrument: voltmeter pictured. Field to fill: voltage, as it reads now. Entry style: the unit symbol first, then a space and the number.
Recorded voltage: V 2.8
